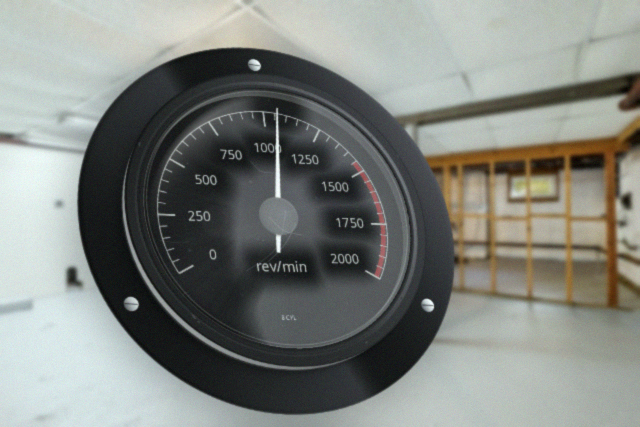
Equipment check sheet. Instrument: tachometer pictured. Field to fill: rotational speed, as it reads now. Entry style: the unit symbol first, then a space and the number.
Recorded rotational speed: rpm 1050
